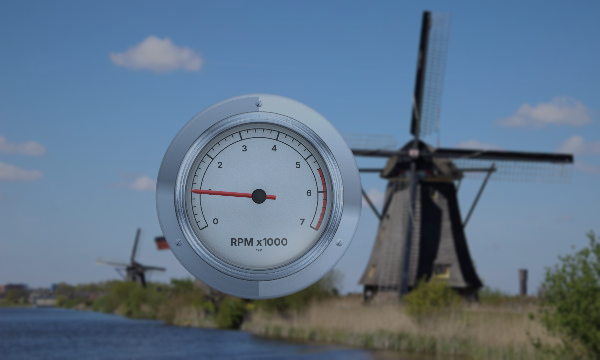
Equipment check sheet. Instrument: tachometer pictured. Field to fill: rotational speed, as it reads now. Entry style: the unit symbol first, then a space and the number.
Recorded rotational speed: rpm 1000
